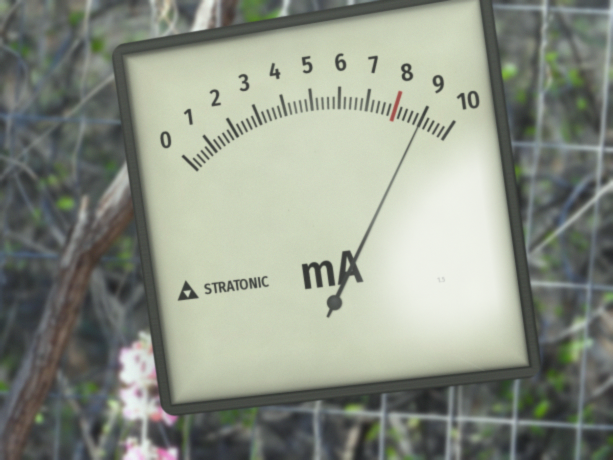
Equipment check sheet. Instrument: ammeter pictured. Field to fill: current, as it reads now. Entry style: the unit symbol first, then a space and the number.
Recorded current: mA 9
